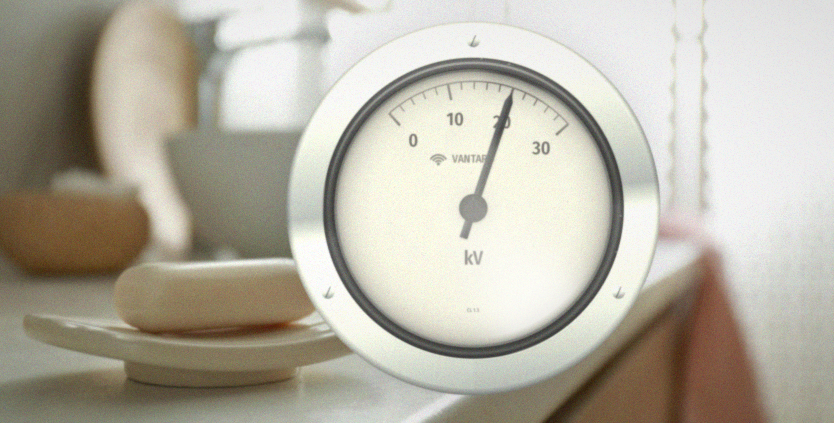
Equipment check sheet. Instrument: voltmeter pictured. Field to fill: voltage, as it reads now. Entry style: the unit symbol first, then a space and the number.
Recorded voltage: kV 20
